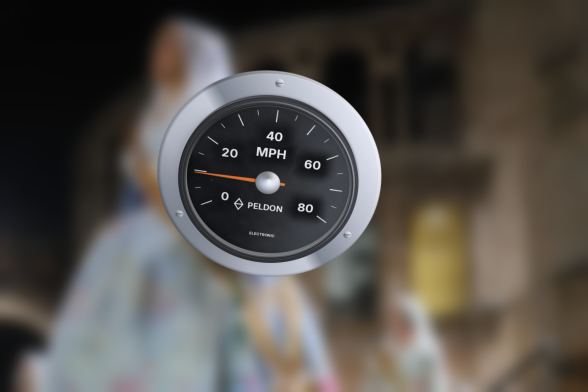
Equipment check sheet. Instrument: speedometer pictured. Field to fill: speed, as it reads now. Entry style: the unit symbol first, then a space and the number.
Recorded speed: mph 10
